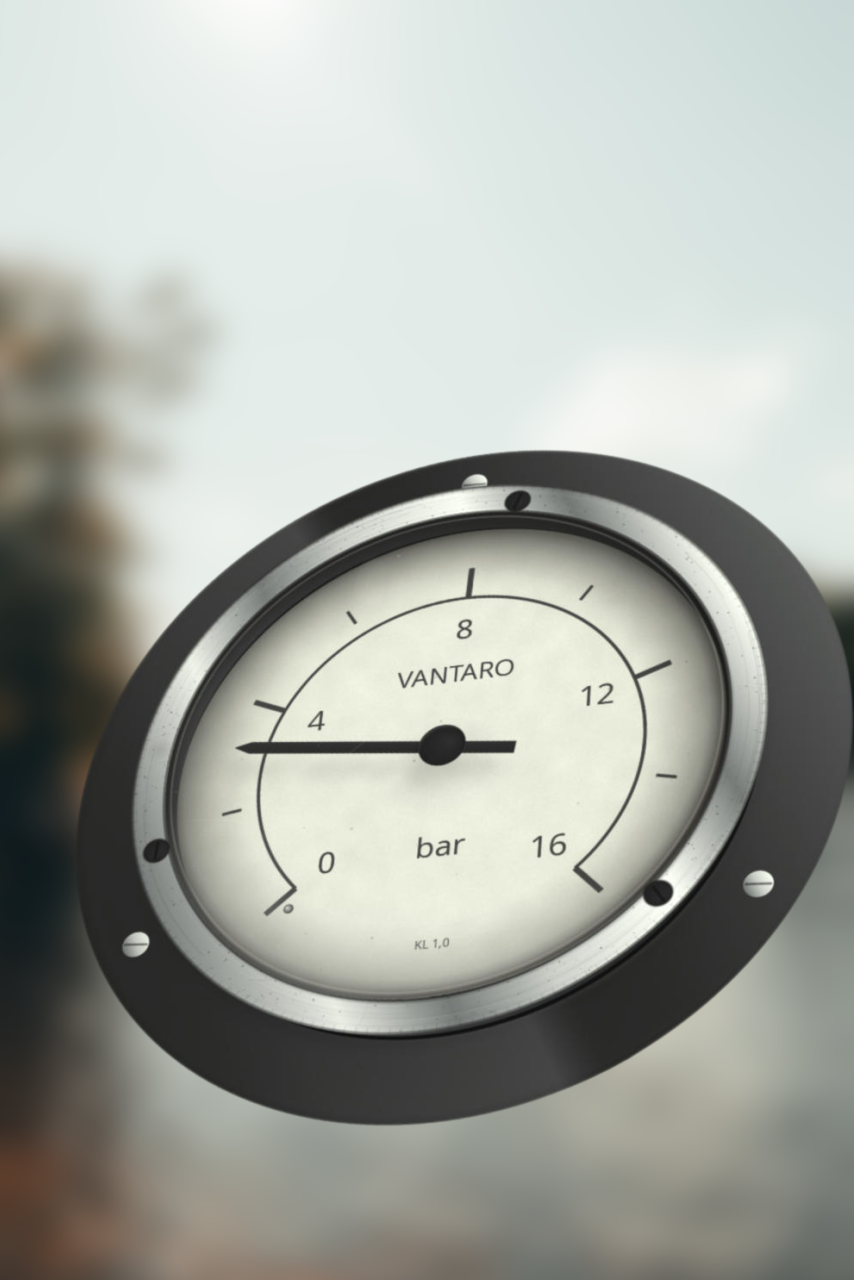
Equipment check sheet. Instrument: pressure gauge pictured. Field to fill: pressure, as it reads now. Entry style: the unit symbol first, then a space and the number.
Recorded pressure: bar 3
